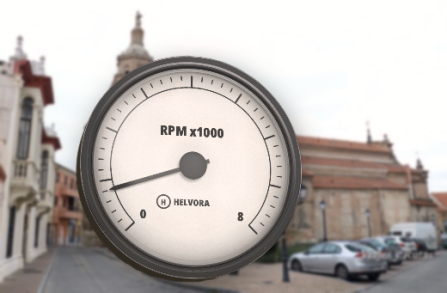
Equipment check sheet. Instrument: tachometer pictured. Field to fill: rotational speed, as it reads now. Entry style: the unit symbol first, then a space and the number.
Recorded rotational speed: rpm 800
